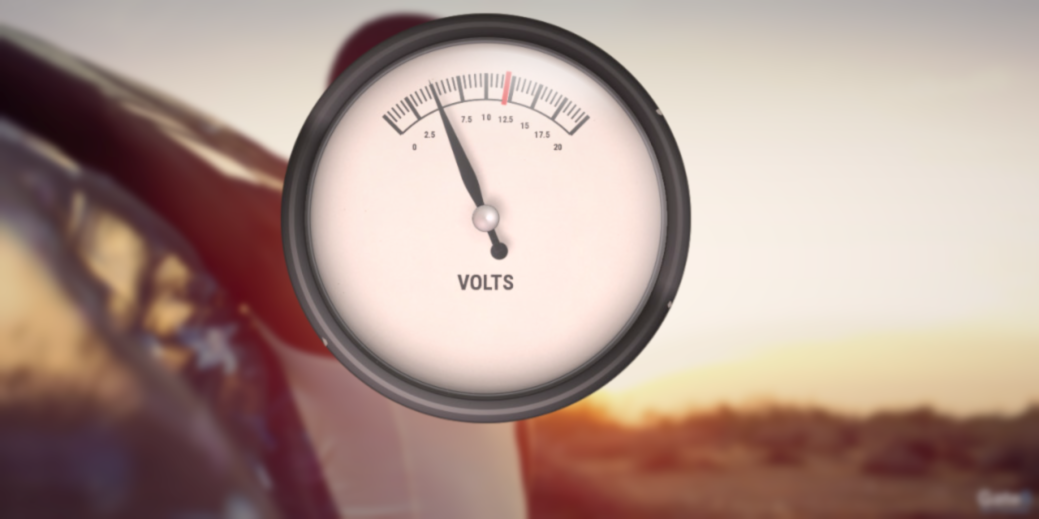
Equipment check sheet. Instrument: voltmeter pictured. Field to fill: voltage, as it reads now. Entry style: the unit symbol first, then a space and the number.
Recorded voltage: V 5
